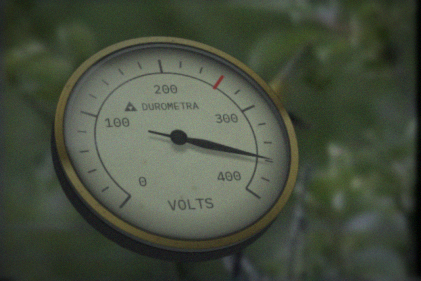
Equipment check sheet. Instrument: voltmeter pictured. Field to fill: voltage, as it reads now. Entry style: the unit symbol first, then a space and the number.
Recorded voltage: V 360
